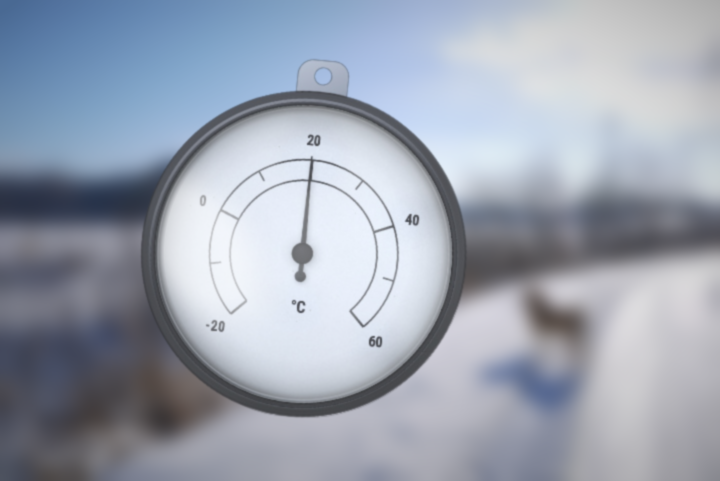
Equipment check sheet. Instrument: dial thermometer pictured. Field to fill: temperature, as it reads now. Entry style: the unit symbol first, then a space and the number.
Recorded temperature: °C 20
